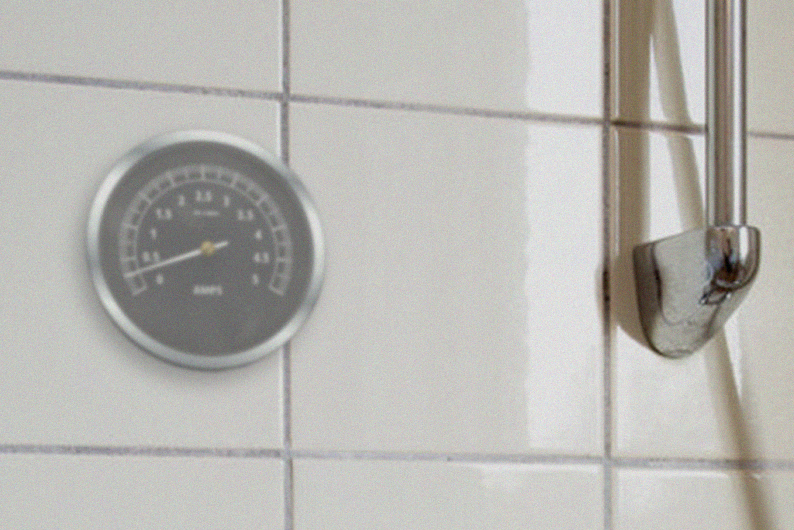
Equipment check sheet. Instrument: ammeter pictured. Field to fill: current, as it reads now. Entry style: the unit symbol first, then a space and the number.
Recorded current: A 0.25
